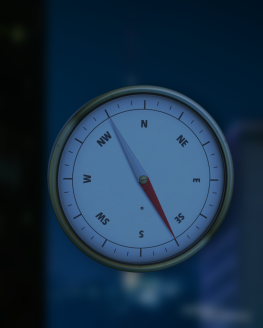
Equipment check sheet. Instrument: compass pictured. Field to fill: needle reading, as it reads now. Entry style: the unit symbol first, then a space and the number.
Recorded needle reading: ° 150
